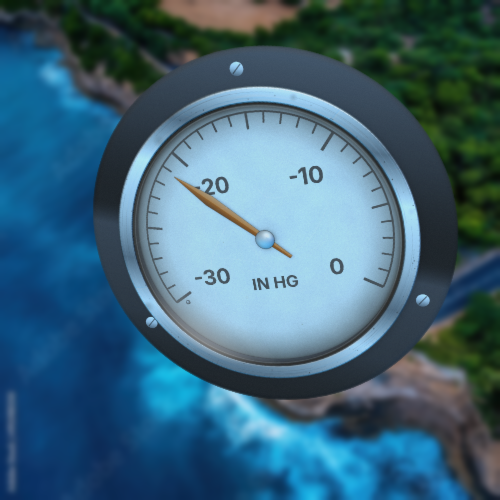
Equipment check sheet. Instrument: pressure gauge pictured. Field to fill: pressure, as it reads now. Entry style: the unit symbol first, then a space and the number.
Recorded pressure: inHg -21
